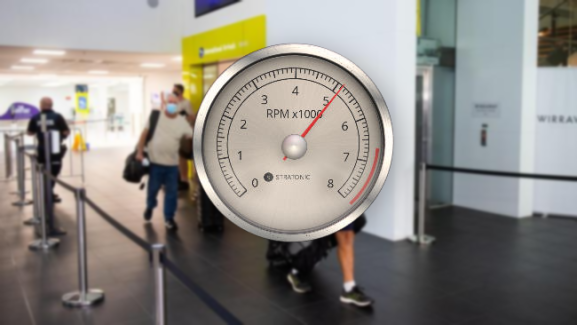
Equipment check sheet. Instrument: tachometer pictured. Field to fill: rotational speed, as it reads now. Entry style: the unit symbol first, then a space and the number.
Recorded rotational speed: rpm 5100
